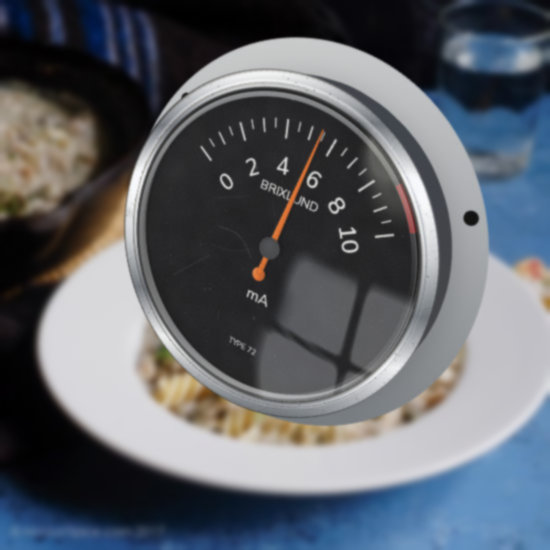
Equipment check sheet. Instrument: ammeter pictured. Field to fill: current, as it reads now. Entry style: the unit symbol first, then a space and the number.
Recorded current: mA 5.5
